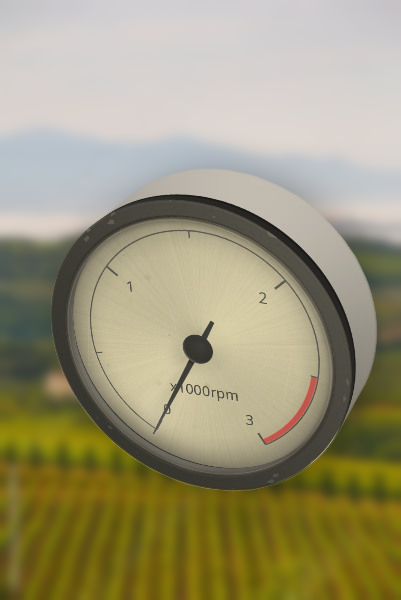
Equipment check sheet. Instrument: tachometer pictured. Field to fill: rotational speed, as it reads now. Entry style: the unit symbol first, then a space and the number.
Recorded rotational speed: rpm 0
